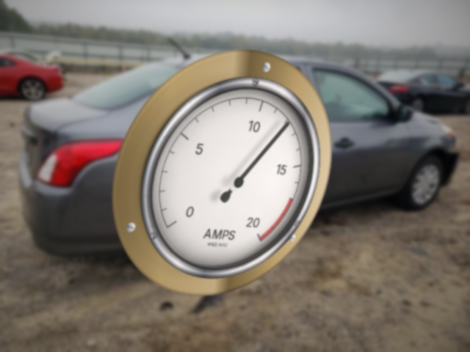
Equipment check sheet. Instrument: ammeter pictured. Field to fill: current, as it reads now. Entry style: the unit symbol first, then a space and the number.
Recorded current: A 12
